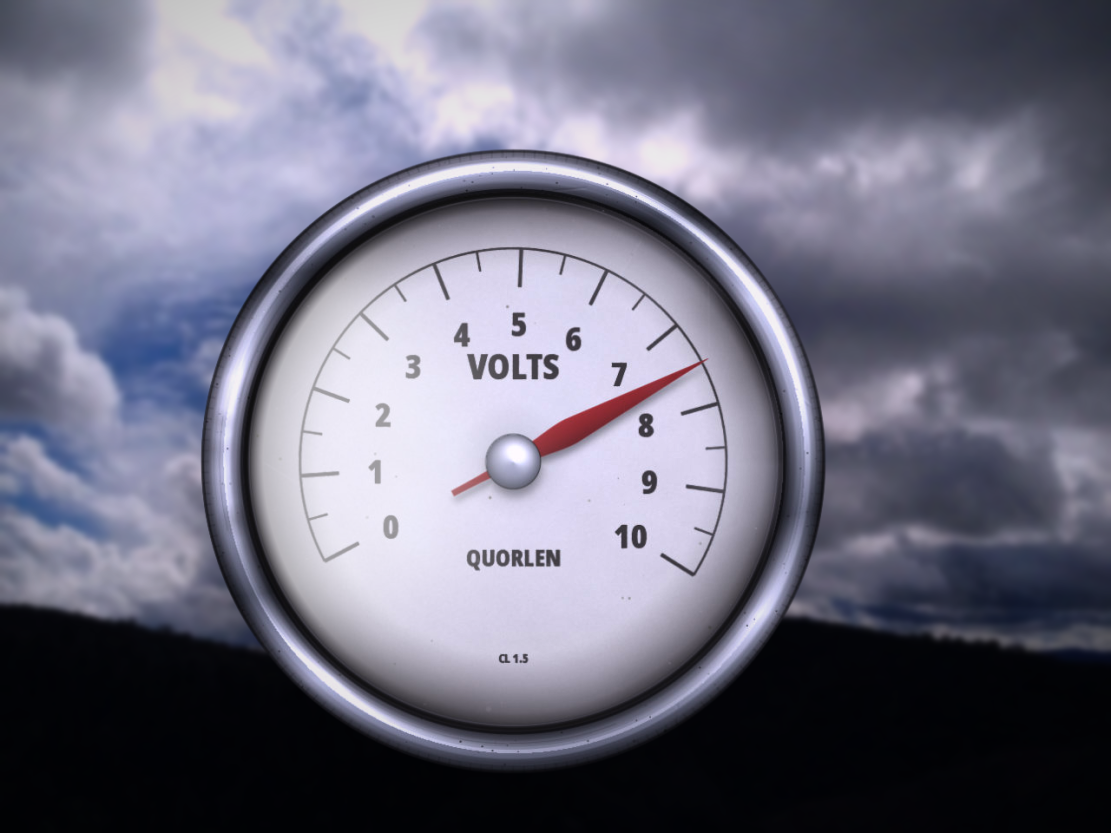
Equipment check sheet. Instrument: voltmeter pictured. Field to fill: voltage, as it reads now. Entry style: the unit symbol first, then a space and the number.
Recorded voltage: V 7.5
